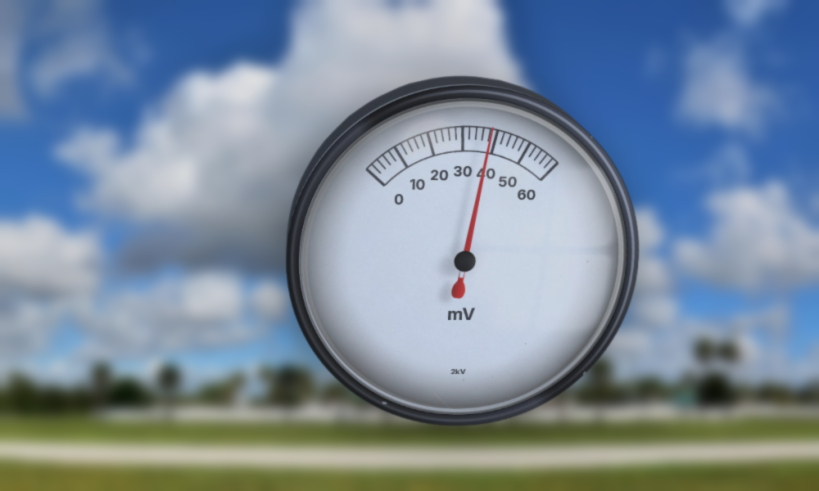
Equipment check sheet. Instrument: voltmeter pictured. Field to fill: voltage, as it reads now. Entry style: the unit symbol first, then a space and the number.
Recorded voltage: mV 38
